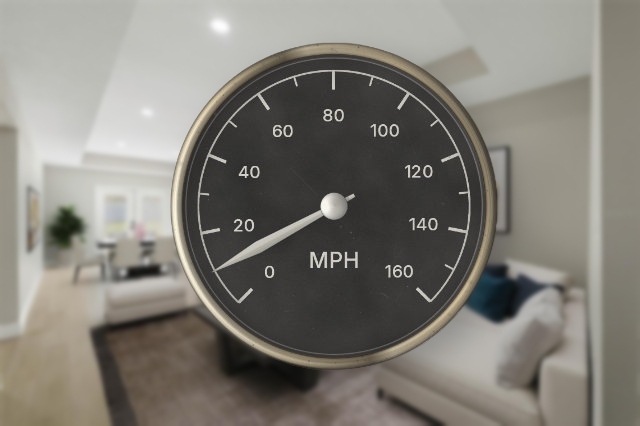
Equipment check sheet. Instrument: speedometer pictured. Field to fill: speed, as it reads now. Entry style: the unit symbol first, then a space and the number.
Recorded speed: mph 10
